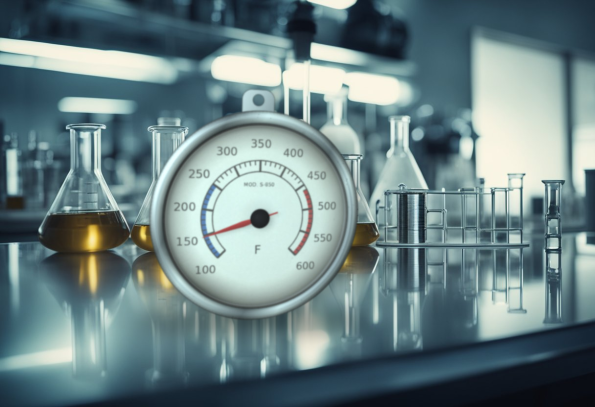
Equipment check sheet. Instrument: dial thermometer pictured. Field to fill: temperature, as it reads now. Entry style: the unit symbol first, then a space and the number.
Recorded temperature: °F 150
